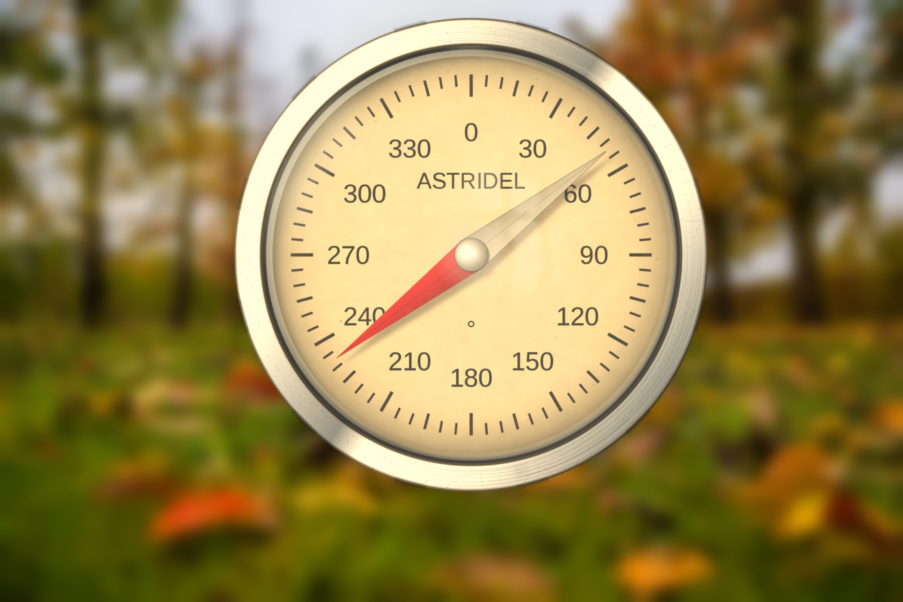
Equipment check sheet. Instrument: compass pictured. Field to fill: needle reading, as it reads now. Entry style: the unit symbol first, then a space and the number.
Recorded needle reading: ° 232.5
